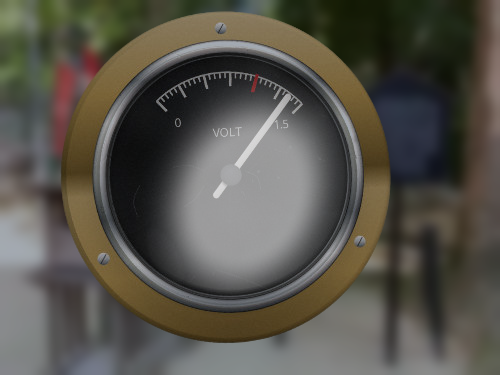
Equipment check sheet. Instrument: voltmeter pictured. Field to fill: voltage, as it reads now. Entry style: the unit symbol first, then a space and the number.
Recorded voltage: V 1.35
